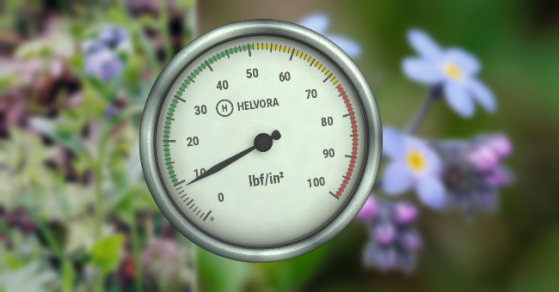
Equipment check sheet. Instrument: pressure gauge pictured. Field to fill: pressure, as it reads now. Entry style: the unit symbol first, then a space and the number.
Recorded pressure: psi 9
